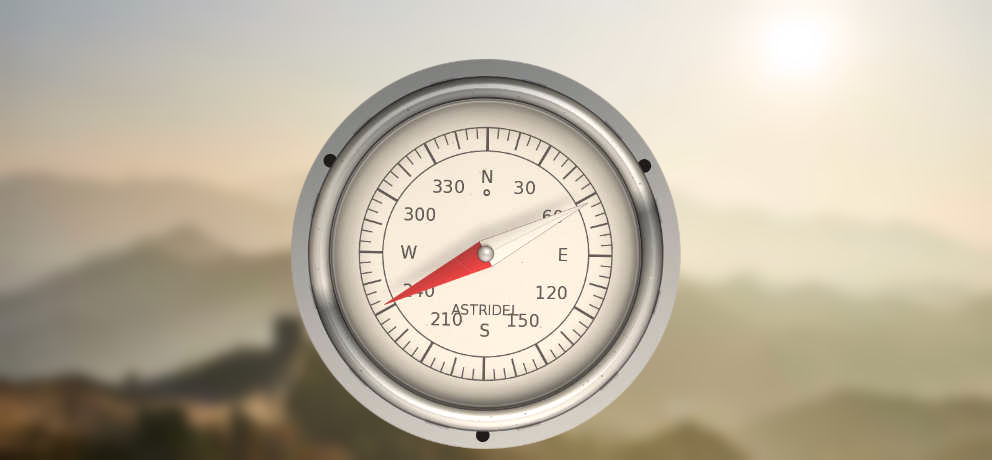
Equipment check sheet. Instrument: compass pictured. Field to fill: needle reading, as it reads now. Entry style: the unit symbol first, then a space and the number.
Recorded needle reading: ° 242.5
